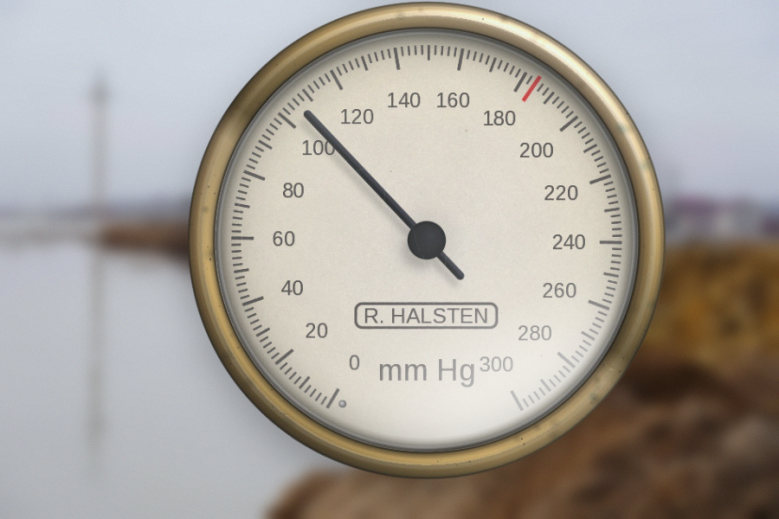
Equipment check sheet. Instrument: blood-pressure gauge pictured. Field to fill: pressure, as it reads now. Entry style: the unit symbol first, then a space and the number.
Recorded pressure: mmHg 106
